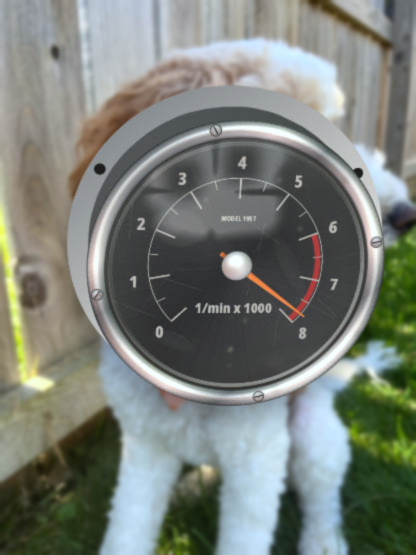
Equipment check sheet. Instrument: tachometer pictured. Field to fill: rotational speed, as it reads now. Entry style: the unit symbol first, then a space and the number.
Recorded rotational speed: rpm 7750
